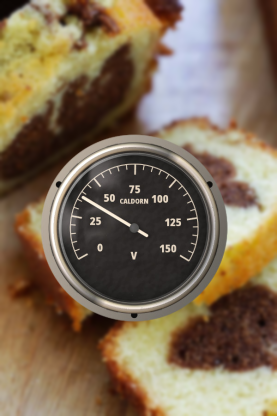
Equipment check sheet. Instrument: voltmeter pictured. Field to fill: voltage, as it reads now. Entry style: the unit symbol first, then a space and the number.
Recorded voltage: V 37.5
